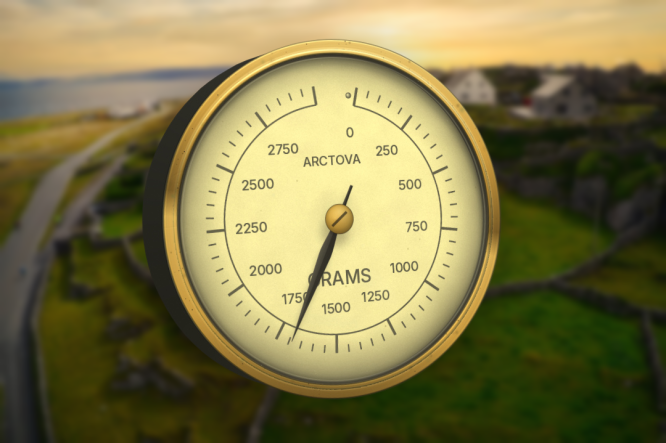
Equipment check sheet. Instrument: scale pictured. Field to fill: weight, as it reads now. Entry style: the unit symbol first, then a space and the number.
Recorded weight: g 1700
